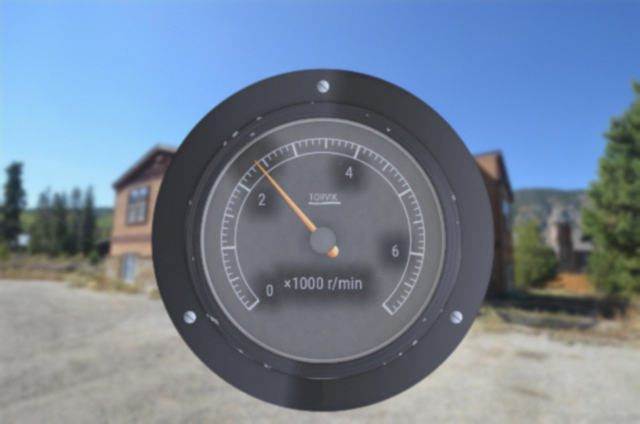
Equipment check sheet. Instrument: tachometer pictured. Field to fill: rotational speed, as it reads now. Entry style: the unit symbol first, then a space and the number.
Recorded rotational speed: rpm 2400
